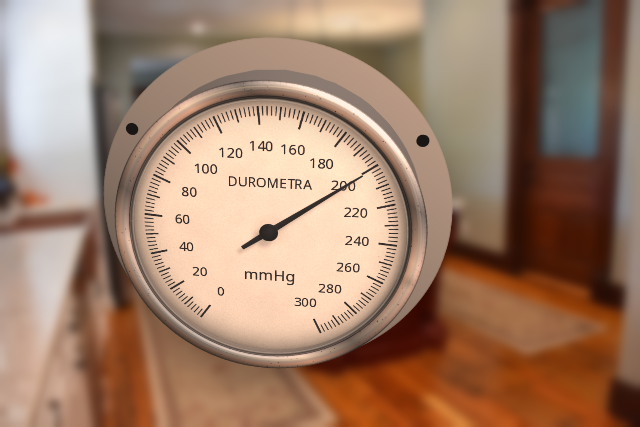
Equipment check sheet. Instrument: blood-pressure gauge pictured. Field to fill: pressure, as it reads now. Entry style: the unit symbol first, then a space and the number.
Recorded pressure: mmHg 200
